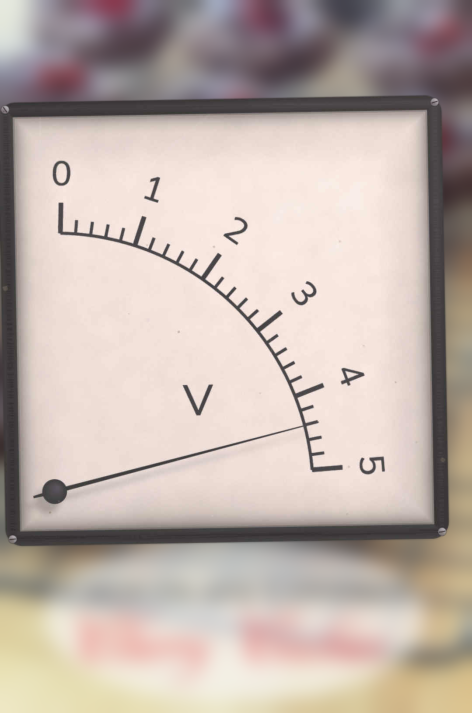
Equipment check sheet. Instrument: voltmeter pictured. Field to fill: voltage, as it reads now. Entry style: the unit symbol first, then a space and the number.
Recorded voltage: V 4.4
